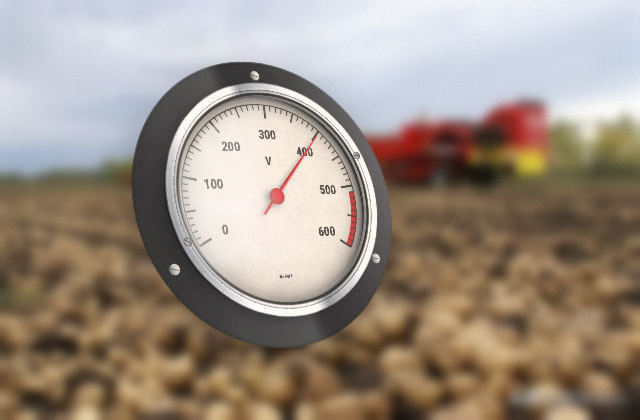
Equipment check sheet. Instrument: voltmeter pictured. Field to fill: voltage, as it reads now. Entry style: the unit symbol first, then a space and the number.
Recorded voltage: V 400
